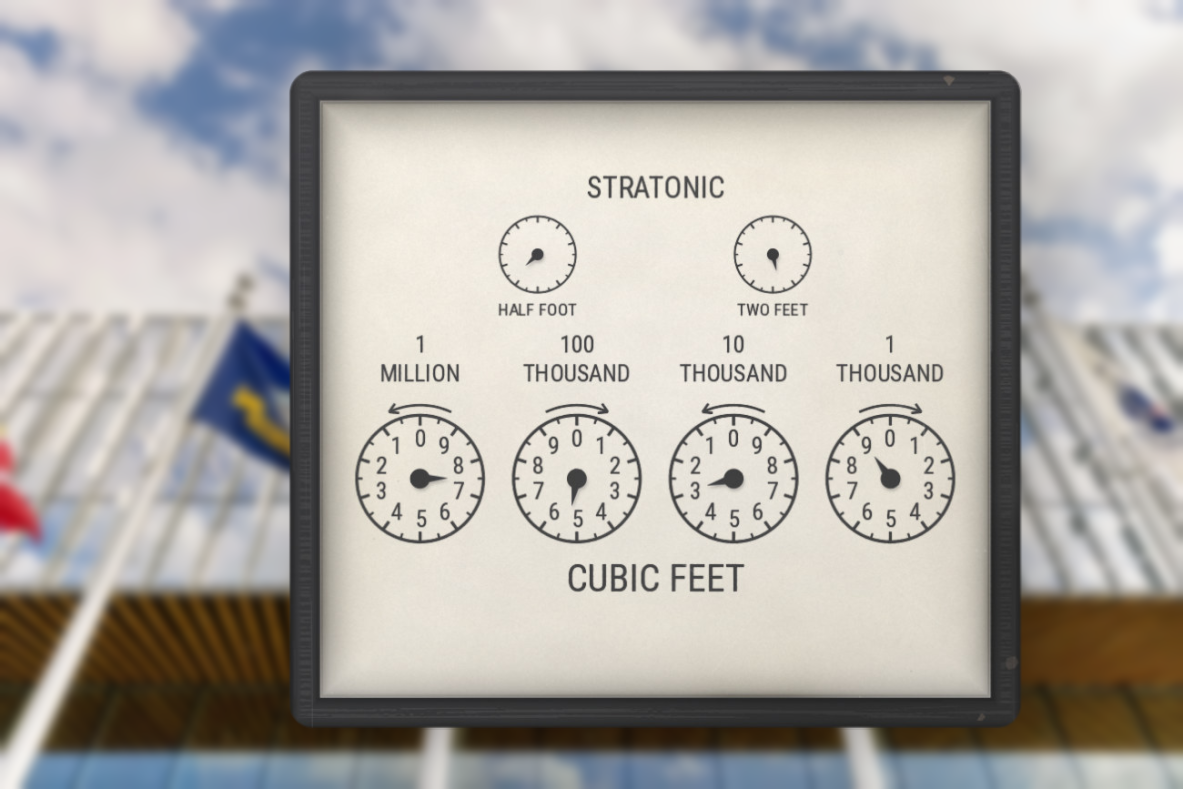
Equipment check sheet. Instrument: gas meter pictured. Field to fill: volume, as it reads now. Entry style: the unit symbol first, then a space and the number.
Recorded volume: ft³ 752900
